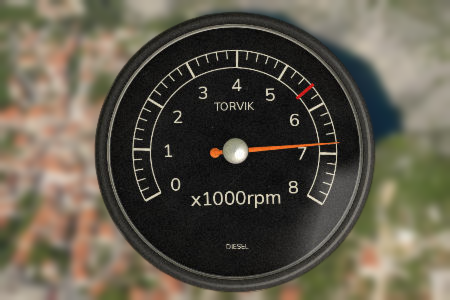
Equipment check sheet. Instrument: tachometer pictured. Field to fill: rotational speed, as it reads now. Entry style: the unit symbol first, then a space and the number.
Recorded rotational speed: rpm 6800
